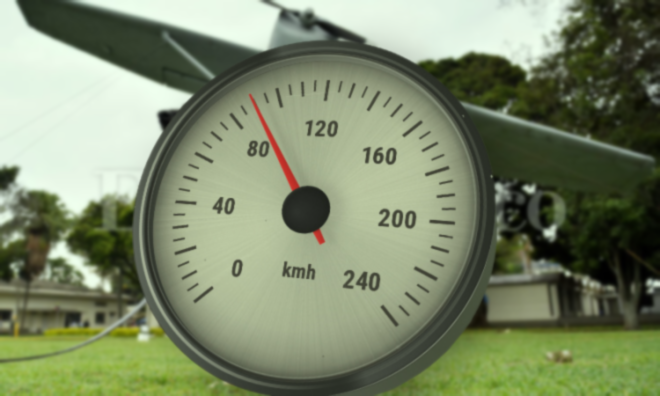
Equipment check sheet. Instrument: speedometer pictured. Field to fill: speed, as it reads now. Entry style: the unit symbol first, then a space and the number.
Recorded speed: km/h 90
